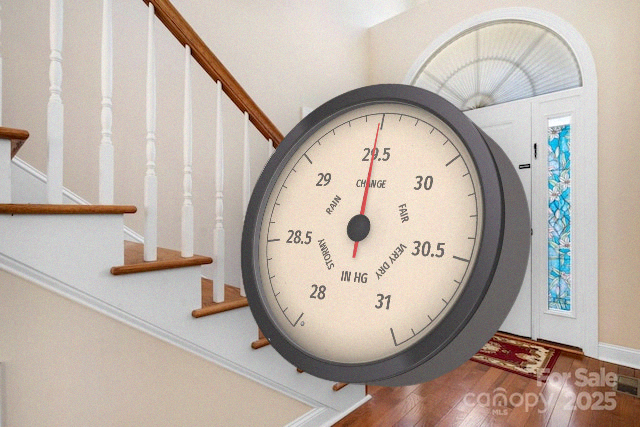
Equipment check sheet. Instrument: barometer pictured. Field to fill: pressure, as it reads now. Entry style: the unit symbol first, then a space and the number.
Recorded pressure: inHg 29.5
